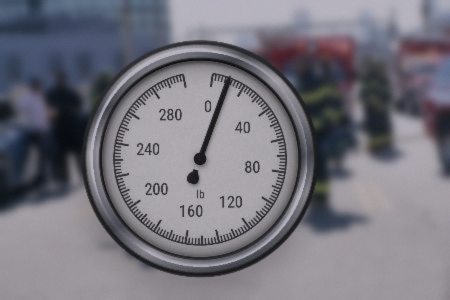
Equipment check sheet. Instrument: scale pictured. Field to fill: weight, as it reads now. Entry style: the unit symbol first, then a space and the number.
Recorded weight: lb 10
